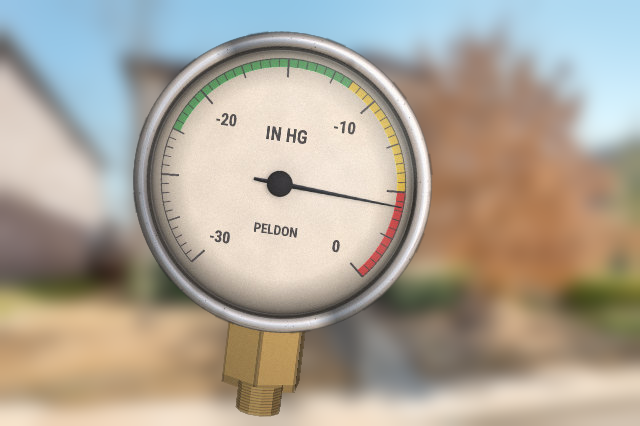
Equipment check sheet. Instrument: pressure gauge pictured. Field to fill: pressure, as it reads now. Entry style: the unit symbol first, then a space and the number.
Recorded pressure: inHg -4.25
